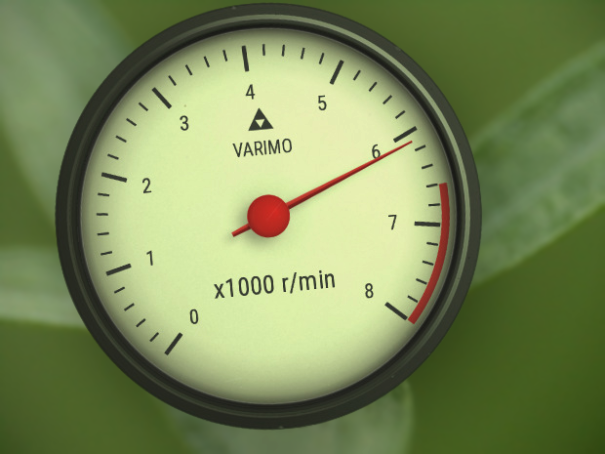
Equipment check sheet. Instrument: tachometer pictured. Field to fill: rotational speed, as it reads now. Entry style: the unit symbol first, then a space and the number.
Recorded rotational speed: rpm 6100
